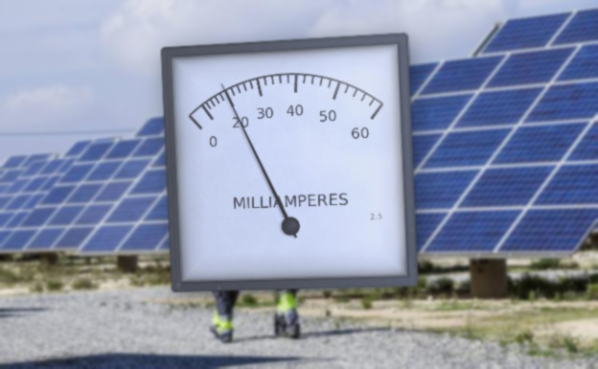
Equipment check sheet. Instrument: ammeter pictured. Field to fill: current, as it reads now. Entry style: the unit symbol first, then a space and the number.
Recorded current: mA 20
